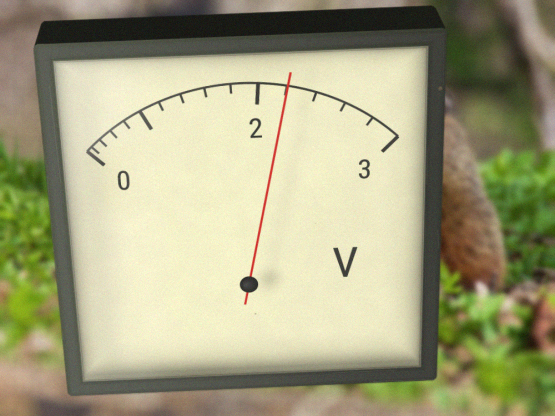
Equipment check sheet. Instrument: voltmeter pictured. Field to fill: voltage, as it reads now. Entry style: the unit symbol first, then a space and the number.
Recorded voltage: V 2.2
